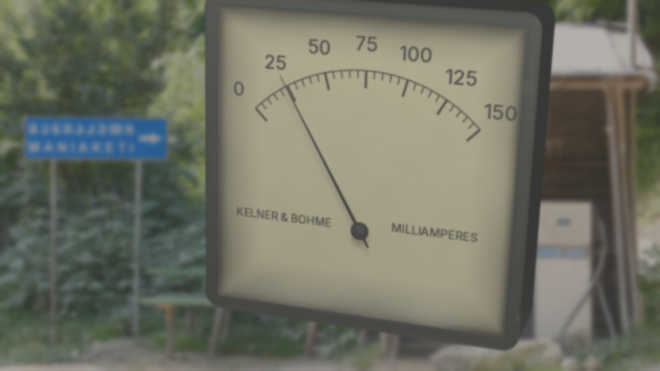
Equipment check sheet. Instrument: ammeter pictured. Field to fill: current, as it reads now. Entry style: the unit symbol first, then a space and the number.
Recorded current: mA 25
